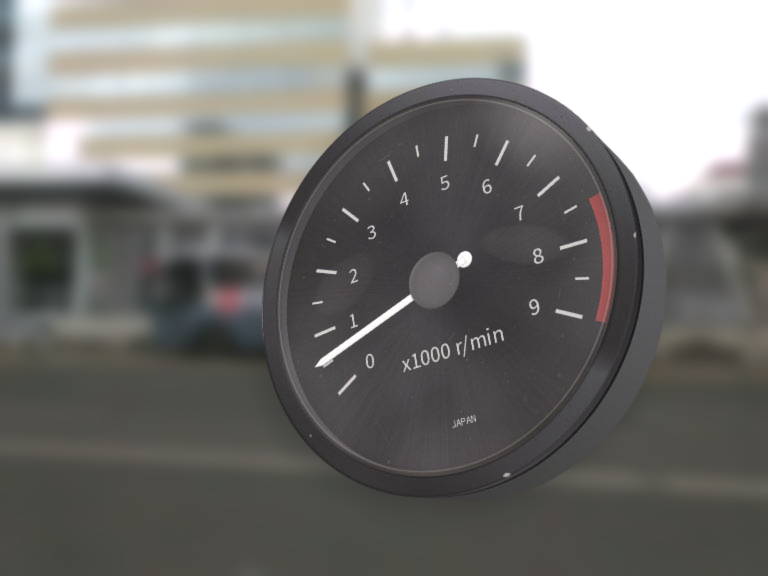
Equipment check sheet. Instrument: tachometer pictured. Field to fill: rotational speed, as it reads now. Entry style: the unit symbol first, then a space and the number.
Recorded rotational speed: rpm 500
